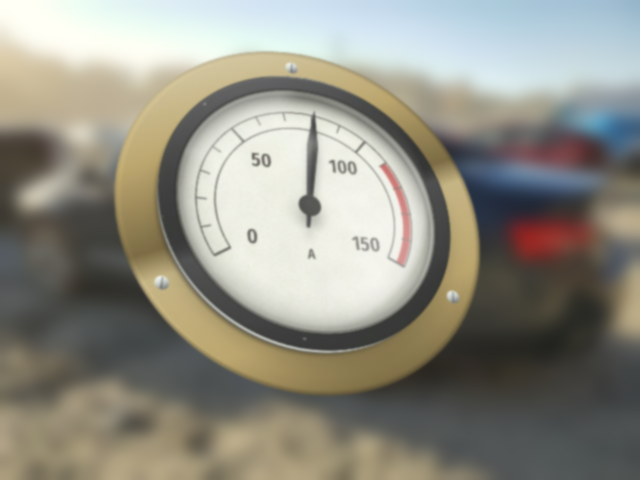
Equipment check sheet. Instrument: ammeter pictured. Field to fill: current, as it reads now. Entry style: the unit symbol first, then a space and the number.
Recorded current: A 80
